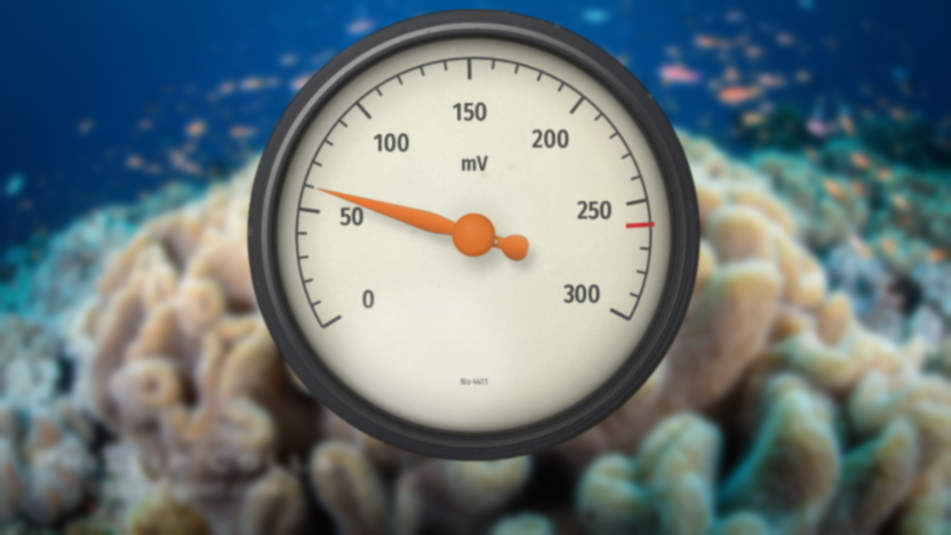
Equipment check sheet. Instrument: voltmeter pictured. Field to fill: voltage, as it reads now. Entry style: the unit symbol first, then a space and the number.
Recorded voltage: mV 60
